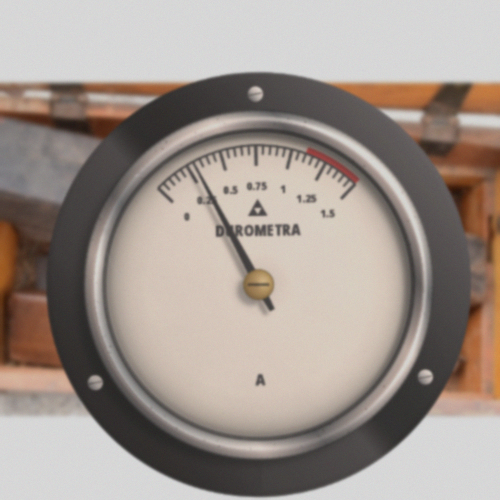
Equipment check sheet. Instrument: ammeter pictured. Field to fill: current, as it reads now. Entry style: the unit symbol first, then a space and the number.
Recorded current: A 0.3
